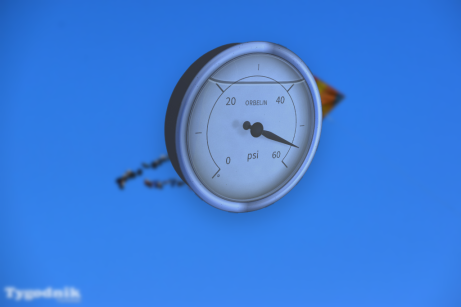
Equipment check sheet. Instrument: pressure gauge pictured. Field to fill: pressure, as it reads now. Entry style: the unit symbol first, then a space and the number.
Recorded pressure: psi 55
